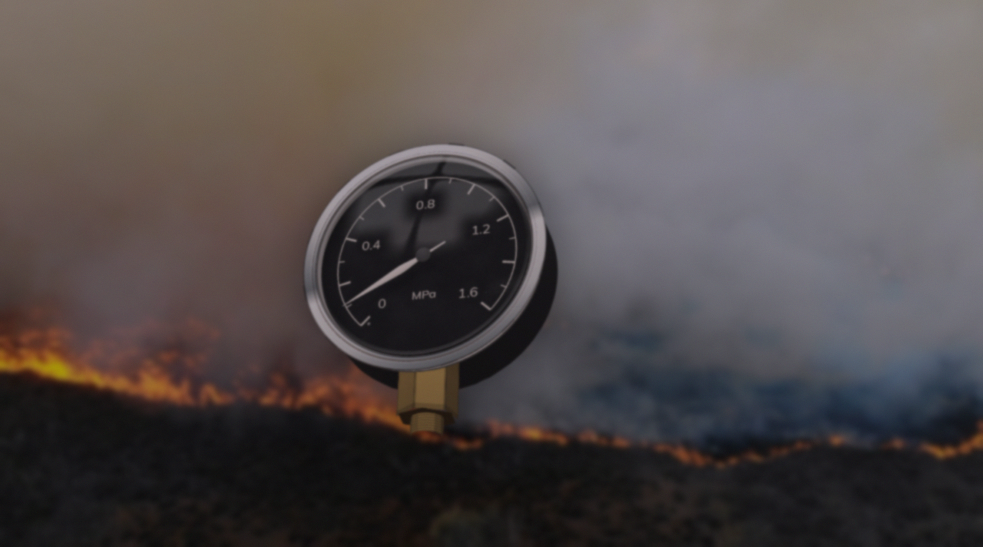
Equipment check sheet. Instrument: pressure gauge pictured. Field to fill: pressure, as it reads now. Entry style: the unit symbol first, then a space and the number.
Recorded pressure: MPa 0.1
